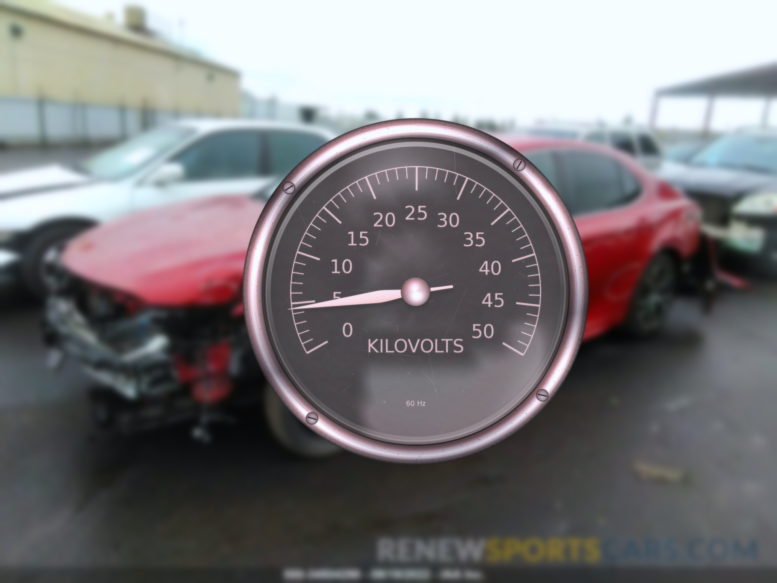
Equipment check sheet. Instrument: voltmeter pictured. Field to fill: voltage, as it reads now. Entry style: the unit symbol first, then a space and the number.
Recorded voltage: kV 4.5
